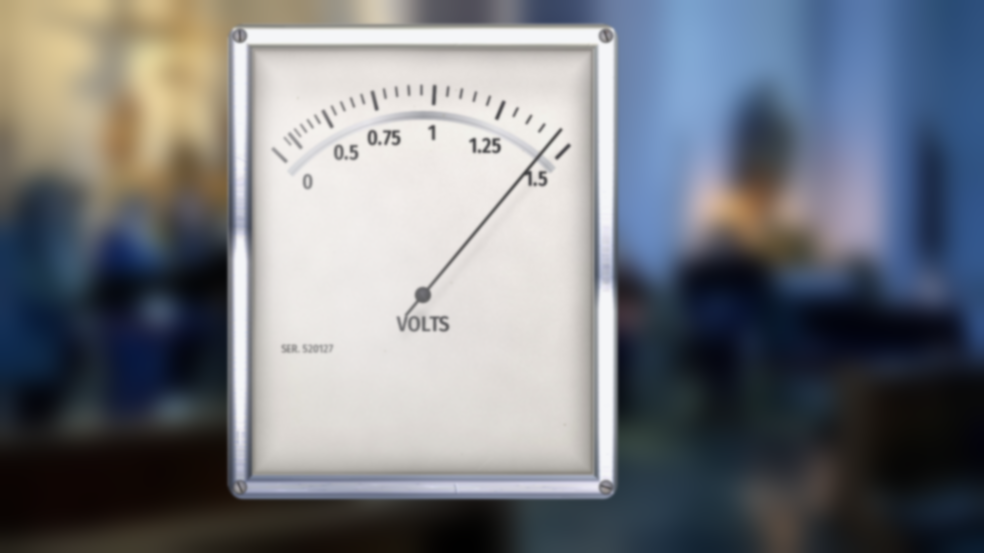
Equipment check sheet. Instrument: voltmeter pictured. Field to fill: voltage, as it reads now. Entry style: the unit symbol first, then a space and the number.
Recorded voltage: V 1.45
